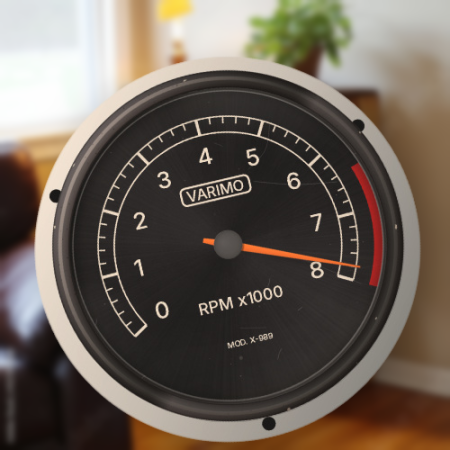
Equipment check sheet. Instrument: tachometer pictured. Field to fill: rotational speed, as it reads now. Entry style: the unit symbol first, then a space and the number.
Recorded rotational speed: rpm 7800
